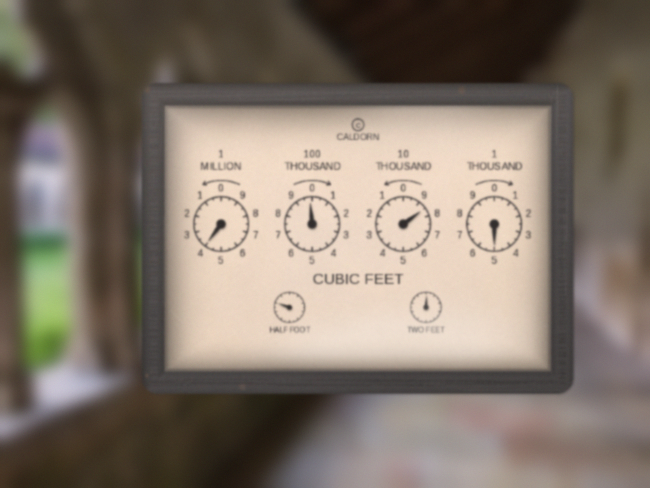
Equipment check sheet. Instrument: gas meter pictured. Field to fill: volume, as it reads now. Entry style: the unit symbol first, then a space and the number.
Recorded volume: ft³ 398500
